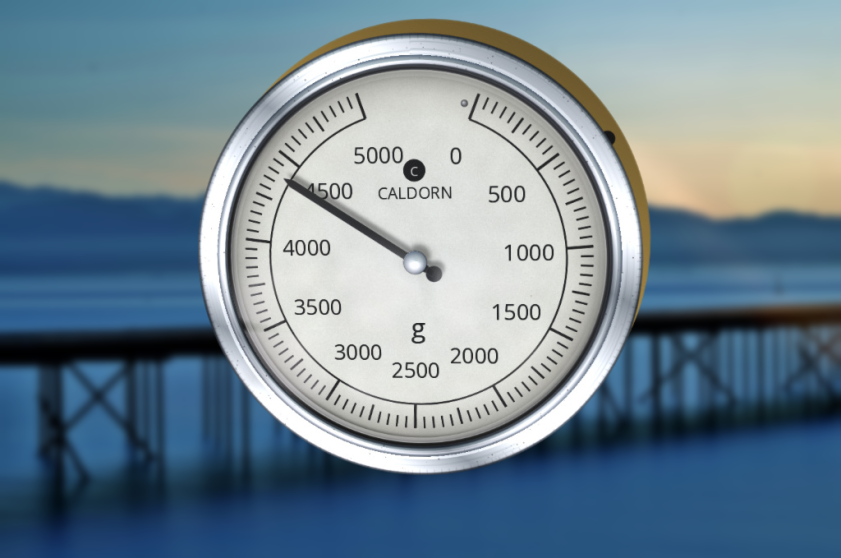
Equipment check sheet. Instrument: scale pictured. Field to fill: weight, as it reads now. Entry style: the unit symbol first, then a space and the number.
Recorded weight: g 4400
